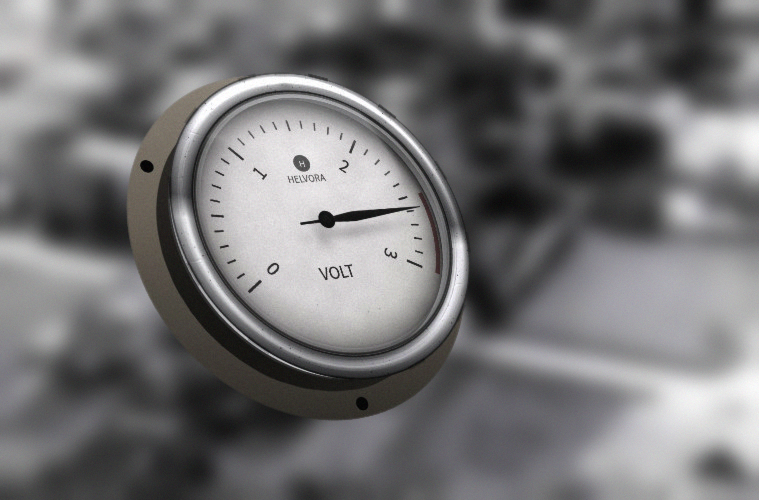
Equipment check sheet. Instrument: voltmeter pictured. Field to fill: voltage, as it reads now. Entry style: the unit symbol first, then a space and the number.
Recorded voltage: V 2.6
